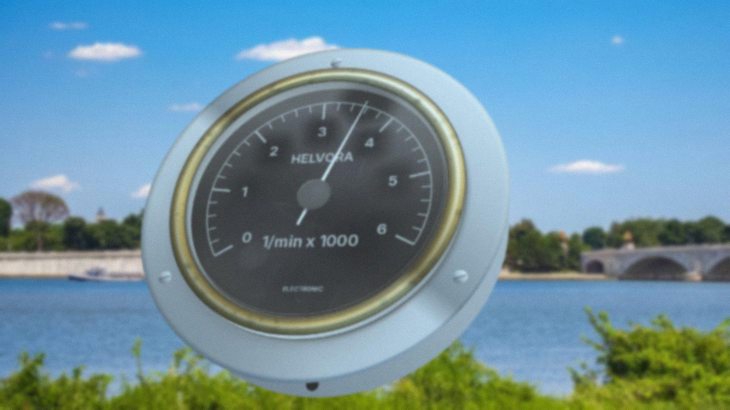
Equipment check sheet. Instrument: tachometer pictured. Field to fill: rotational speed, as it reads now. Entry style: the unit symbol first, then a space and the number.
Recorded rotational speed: rpm 3600
